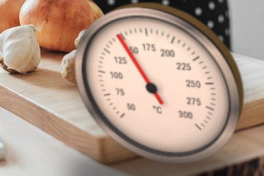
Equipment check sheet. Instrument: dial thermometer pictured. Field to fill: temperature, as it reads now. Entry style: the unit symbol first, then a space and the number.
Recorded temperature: °C 150
